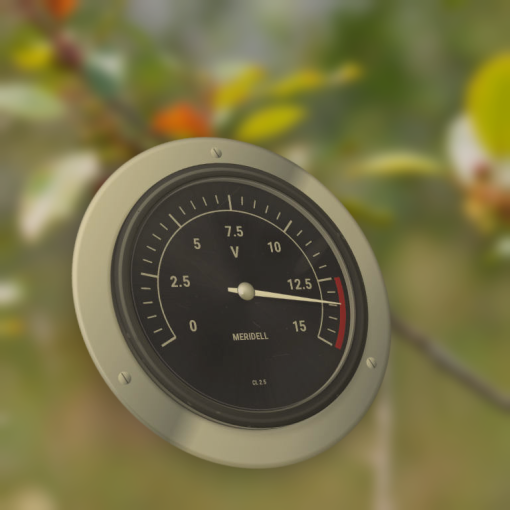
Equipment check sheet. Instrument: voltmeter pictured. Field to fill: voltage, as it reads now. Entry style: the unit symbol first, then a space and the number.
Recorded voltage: V 13.5
